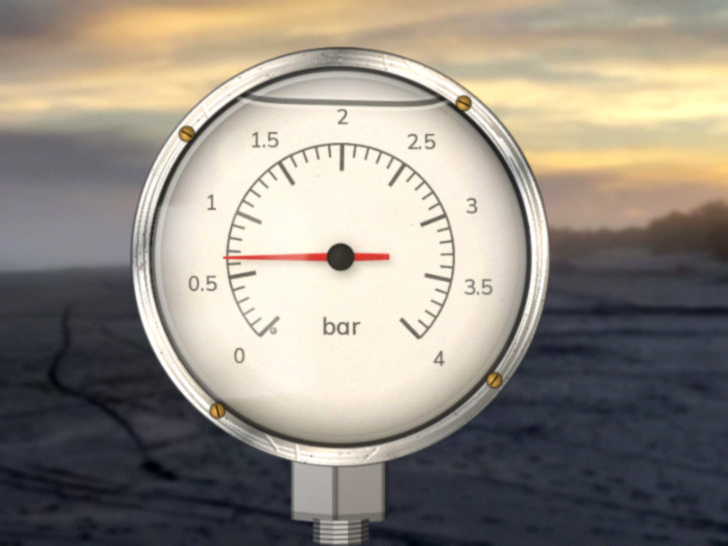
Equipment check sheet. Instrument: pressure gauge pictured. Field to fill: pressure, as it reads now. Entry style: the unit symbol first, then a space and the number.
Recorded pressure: bar 0.65
